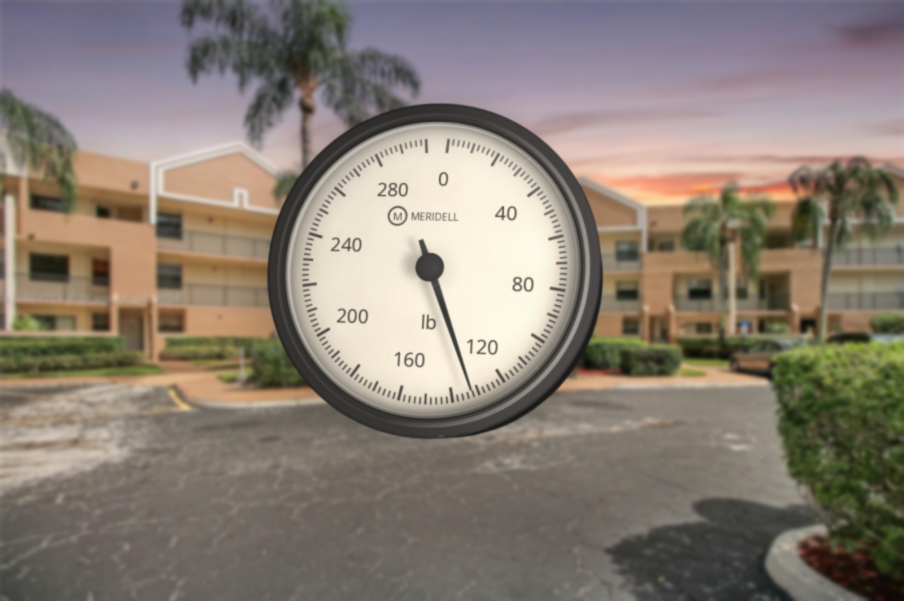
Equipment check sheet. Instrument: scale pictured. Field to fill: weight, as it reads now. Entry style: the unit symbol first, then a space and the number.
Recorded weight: lb 132
